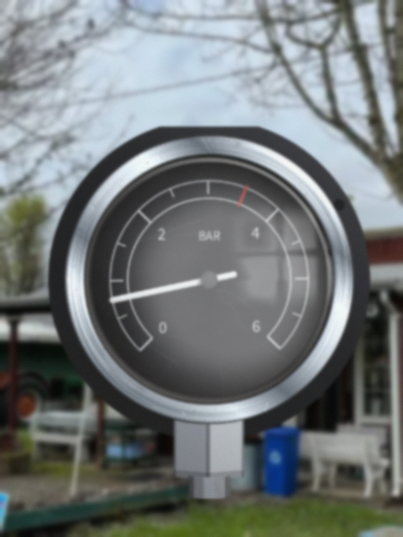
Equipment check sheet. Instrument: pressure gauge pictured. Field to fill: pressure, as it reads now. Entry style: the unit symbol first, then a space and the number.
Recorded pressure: bar 0.75
